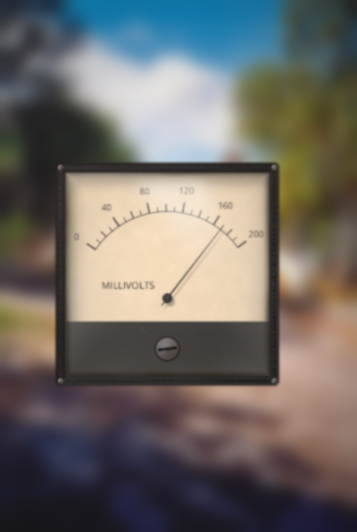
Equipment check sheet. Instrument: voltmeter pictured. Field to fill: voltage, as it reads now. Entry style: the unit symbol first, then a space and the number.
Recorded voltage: mV 170
